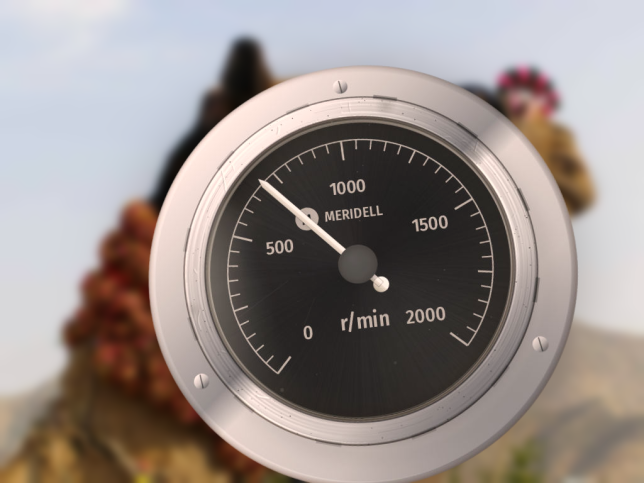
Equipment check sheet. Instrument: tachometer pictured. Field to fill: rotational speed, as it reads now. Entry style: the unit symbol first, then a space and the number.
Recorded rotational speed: rpm 700
